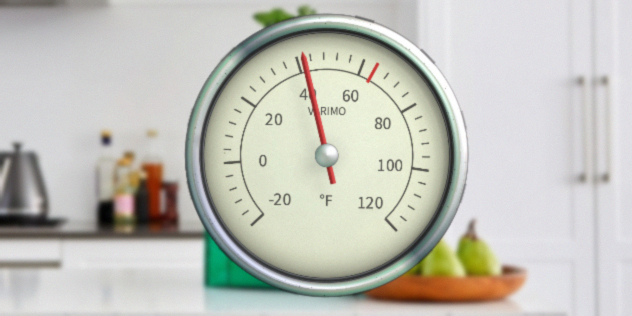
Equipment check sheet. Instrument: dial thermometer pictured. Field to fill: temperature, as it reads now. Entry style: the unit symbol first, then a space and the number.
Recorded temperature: °F 42
